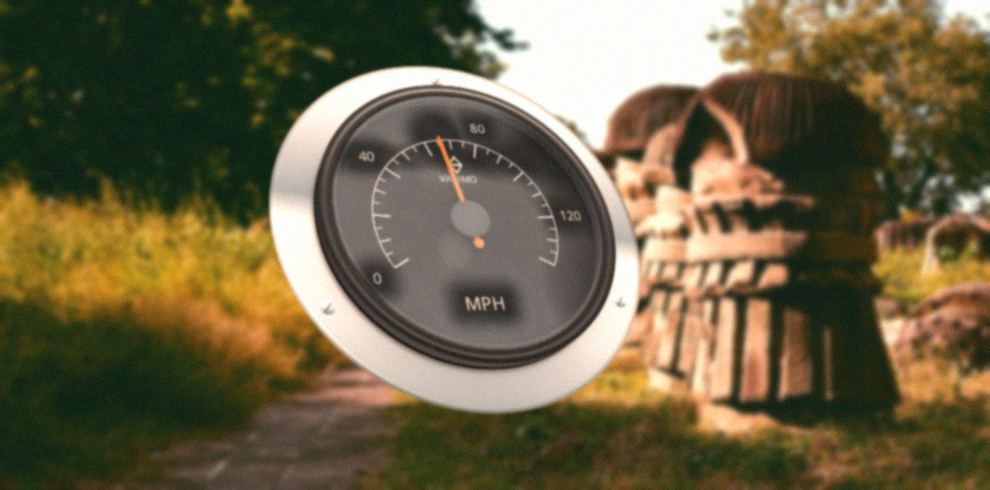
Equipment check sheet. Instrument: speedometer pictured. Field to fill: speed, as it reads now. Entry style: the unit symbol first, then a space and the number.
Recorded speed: mph 65
